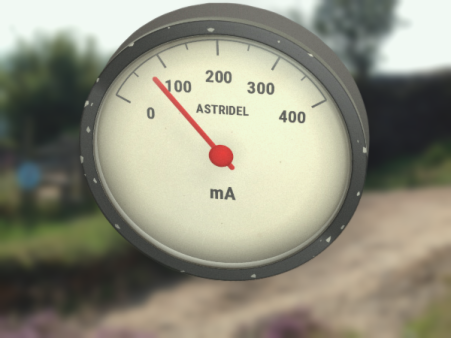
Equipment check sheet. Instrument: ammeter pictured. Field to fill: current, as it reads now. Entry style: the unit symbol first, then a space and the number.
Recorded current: mA 75
